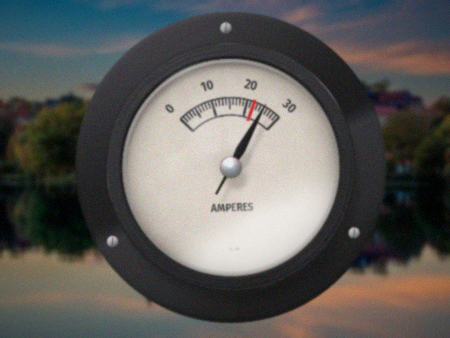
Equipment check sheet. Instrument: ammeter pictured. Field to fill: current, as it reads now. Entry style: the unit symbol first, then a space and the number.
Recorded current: A 25
